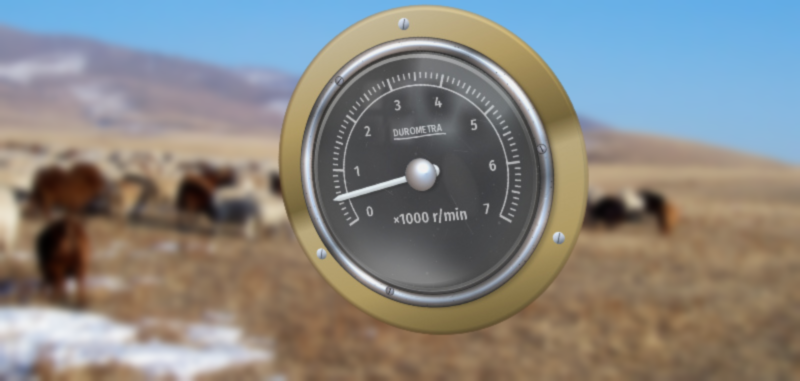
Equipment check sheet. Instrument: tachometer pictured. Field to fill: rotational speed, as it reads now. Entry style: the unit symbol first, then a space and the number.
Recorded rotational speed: rpm 500
